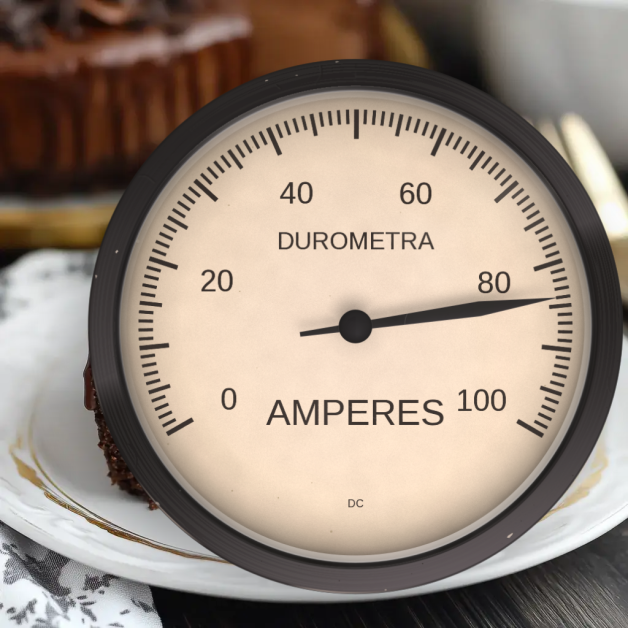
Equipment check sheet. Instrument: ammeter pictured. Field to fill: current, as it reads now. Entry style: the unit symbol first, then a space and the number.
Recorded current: A 84
